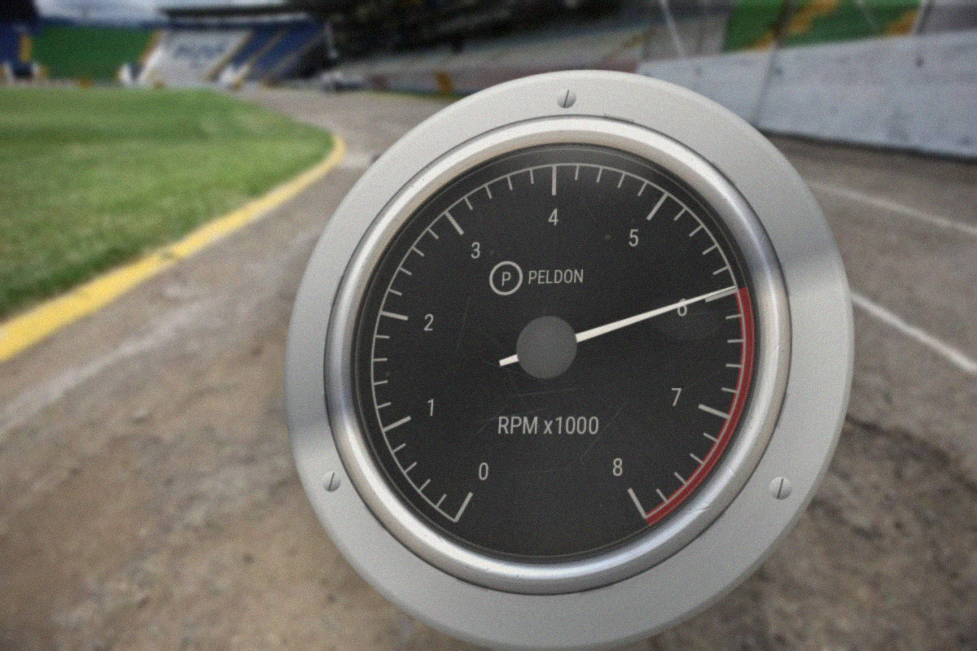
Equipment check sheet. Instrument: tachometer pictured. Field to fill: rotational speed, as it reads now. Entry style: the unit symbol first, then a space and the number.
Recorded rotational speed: rpm 6000
